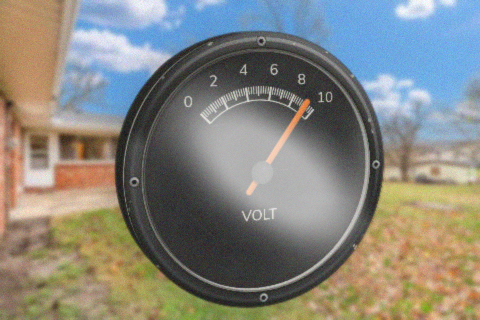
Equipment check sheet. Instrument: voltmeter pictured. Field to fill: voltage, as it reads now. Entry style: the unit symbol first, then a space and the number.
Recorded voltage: V 9
